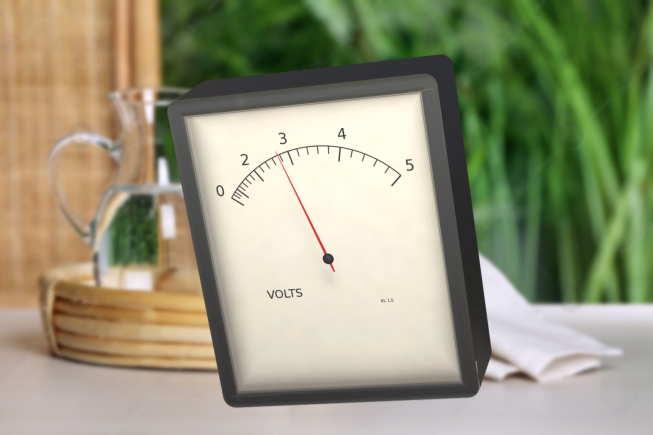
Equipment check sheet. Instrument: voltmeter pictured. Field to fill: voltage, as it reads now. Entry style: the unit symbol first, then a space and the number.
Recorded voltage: V 2.8
